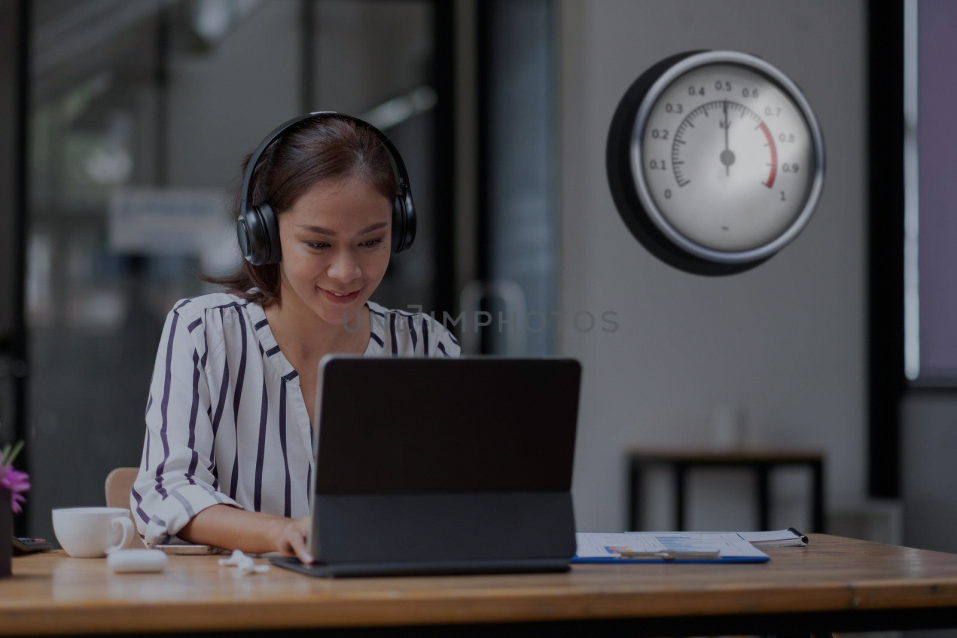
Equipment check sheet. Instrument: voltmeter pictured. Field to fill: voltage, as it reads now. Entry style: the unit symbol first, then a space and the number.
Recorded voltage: kV 0.5
